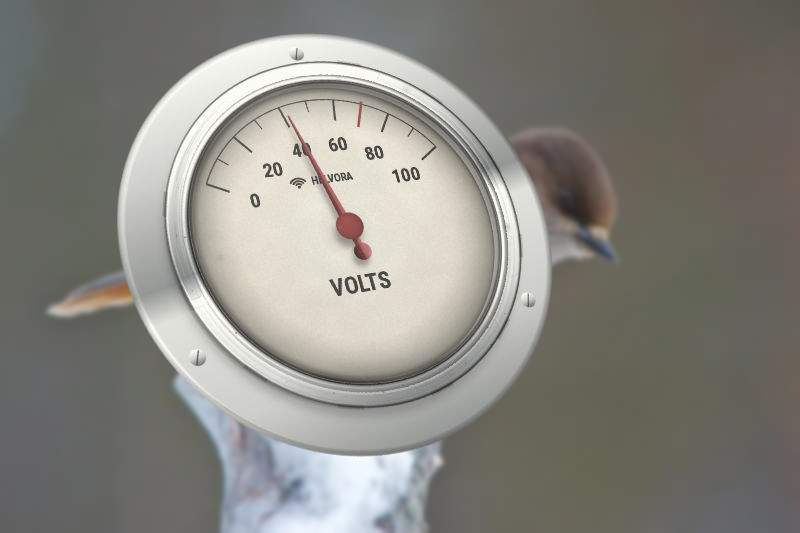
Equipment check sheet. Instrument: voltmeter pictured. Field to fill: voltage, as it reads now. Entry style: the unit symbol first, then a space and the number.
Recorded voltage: V 40
